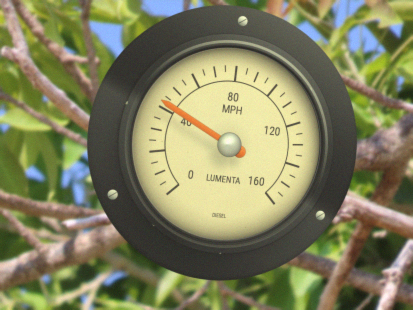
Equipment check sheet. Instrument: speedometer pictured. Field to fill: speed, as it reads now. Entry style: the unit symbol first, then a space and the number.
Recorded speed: mph 42.5
